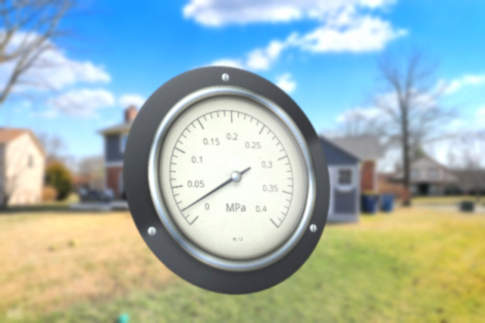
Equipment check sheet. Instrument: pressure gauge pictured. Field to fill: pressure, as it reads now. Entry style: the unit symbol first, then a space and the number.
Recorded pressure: MPa 0.02
